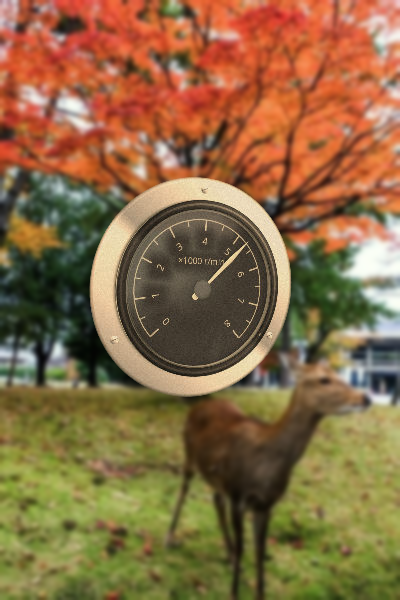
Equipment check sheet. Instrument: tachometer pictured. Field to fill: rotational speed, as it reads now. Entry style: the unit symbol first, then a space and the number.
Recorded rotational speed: rpm 5250
